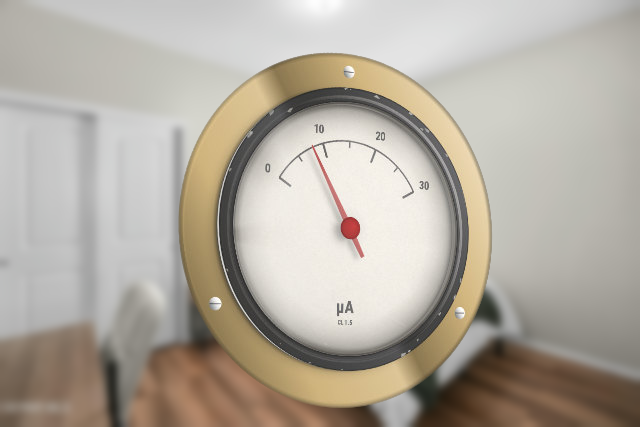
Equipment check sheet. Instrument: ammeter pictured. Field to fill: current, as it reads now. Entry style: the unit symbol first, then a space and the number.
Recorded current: µA 7.5
